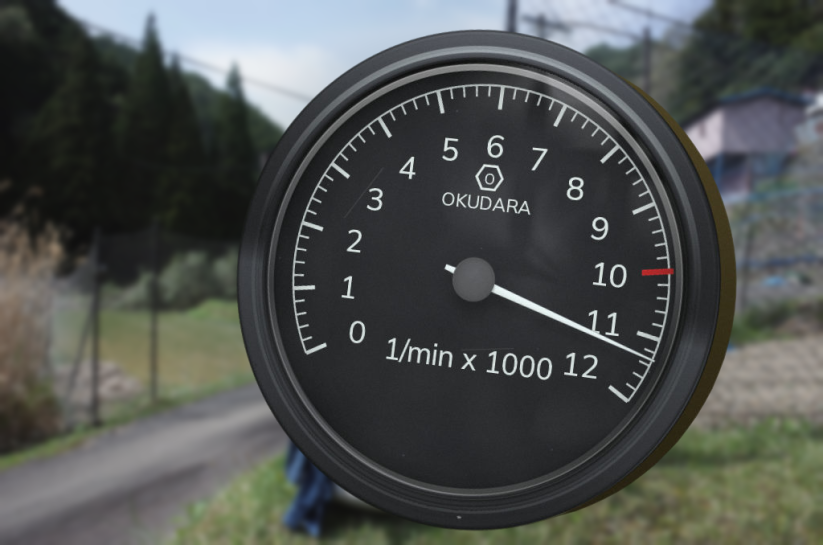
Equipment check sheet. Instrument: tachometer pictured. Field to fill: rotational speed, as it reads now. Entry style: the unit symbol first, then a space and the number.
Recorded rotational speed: rpm 11300
